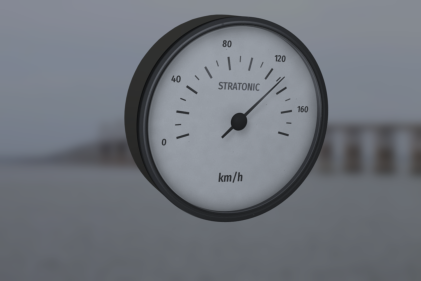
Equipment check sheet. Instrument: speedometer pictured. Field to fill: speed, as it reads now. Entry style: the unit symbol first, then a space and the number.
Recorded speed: km/h 130
